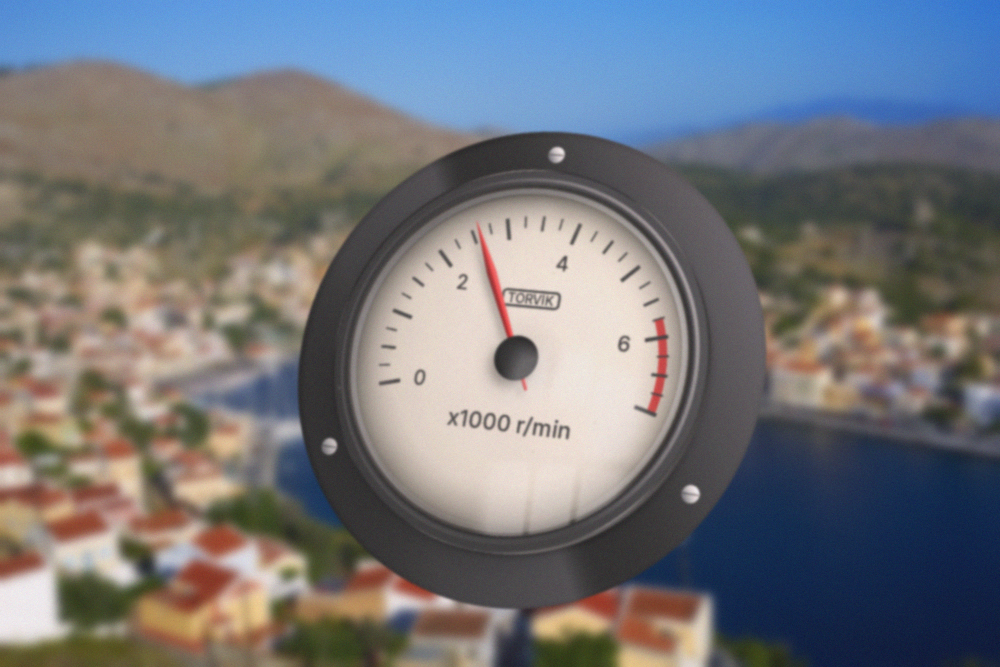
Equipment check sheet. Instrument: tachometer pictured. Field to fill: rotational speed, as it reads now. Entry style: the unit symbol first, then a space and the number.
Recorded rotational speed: rpm 2625
